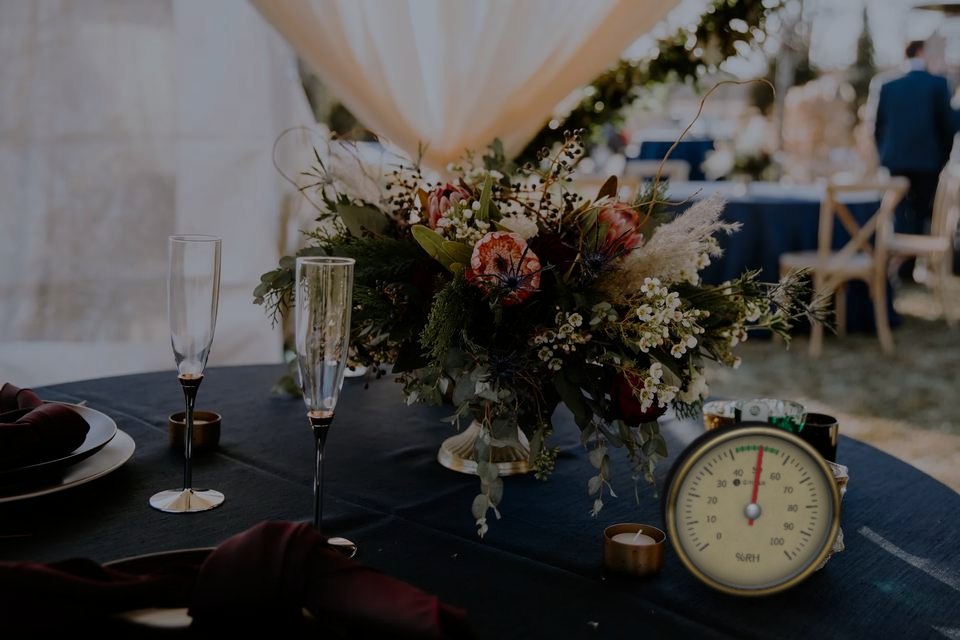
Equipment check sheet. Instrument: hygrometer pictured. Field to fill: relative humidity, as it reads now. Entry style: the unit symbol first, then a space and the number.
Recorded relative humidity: % 50
